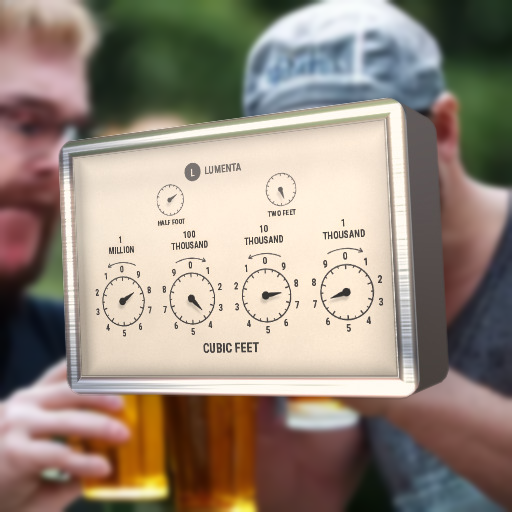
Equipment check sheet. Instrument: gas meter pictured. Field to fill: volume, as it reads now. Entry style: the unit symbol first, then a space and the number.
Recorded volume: ft³ 837700
